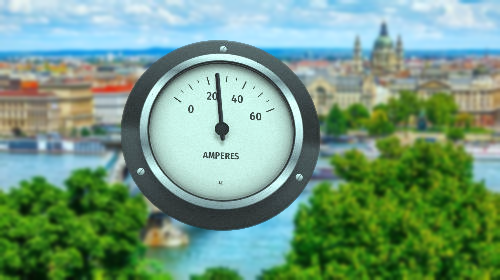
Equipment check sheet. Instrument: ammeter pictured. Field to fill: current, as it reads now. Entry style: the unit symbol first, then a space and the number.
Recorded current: A 25
